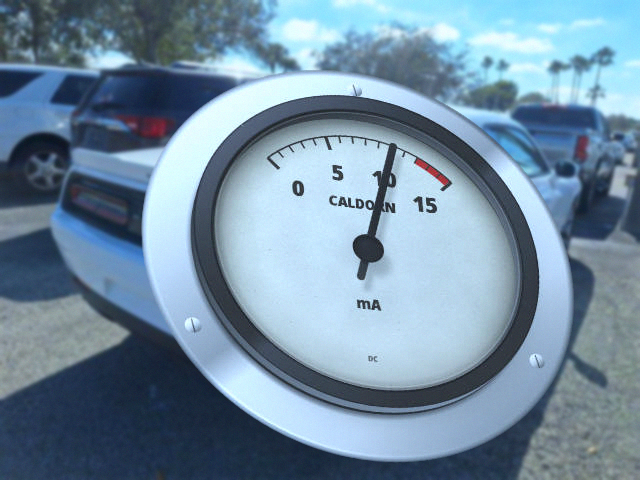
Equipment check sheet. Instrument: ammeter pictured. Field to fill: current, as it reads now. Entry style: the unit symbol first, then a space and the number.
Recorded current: mA 10
